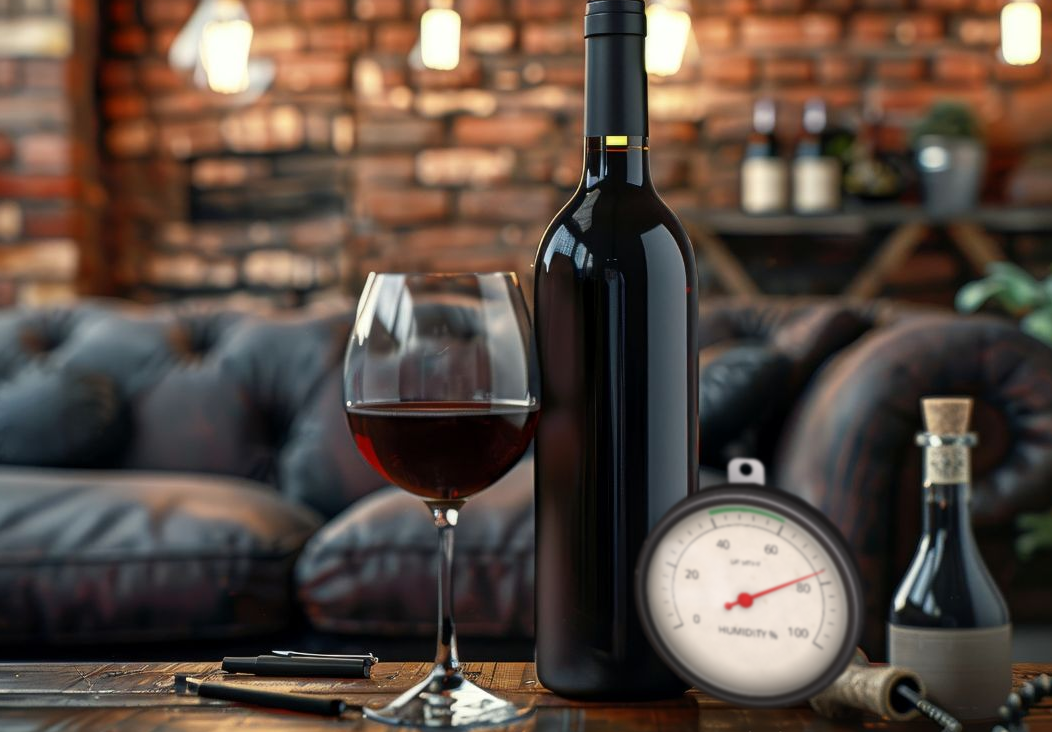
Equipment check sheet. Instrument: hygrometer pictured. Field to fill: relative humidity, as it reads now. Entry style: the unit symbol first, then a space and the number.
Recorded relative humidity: % 76
